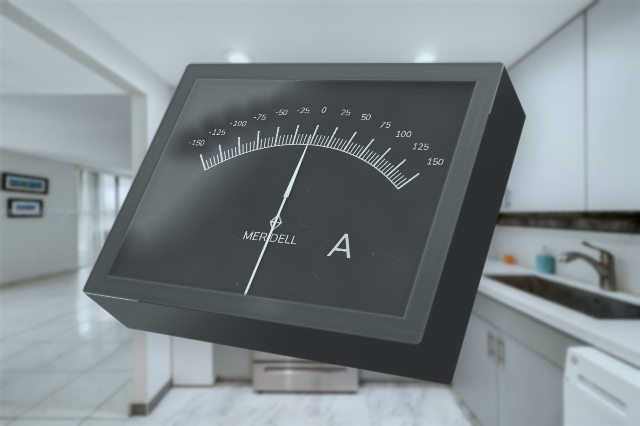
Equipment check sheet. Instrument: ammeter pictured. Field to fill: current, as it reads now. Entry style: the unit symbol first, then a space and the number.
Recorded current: A 0
